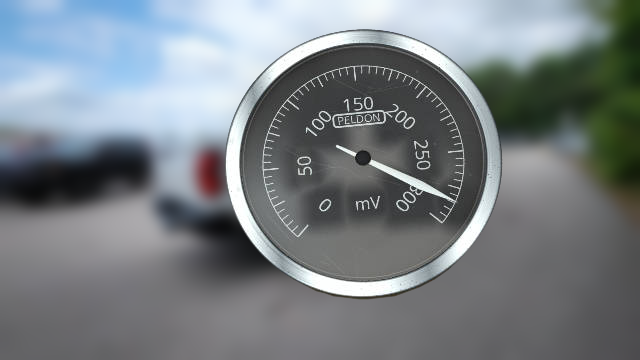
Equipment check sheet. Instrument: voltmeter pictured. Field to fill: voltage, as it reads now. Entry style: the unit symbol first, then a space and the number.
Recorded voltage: mV 285
